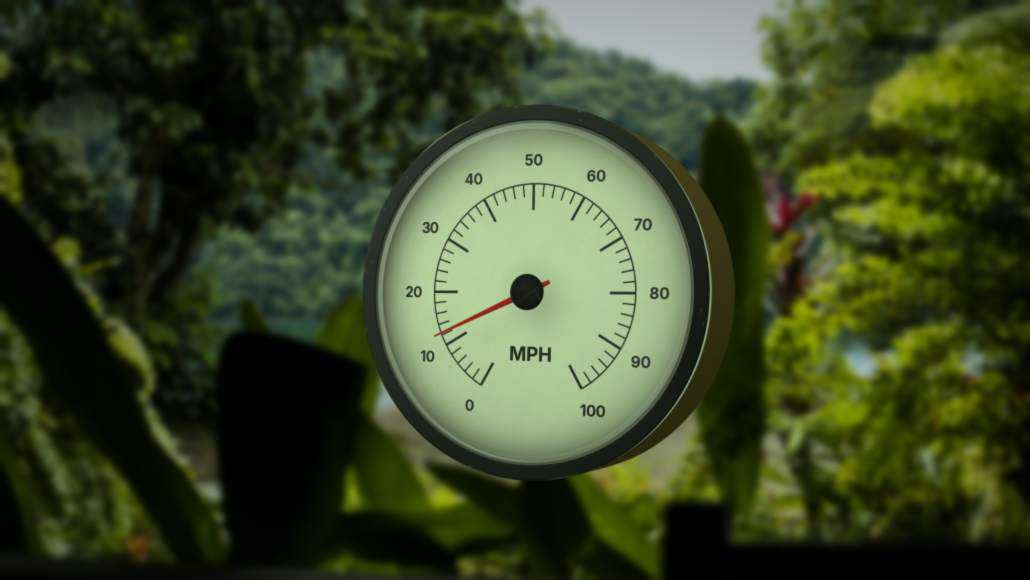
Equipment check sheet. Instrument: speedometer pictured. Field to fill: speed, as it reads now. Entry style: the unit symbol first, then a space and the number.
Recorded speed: mph 12
